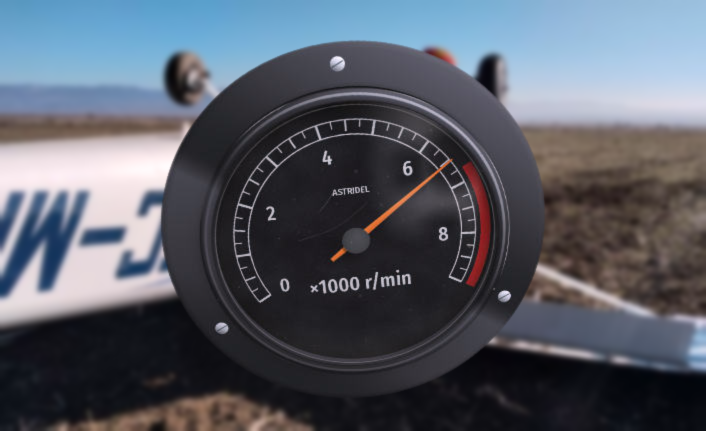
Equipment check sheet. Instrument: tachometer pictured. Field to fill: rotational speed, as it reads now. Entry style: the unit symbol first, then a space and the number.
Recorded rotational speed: rpm 6500
